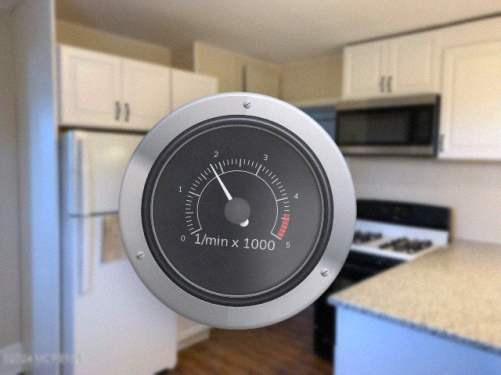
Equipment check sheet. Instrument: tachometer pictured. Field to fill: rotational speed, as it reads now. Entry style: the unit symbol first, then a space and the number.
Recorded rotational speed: rpm 1800
